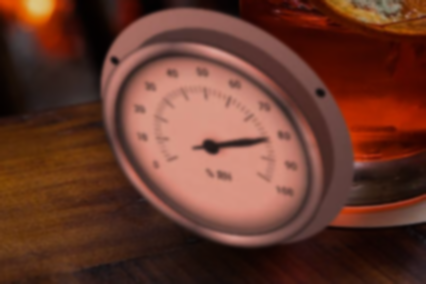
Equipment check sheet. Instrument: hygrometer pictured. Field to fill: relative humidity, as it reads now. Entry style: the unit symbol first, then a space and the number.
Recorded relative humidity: % 80
